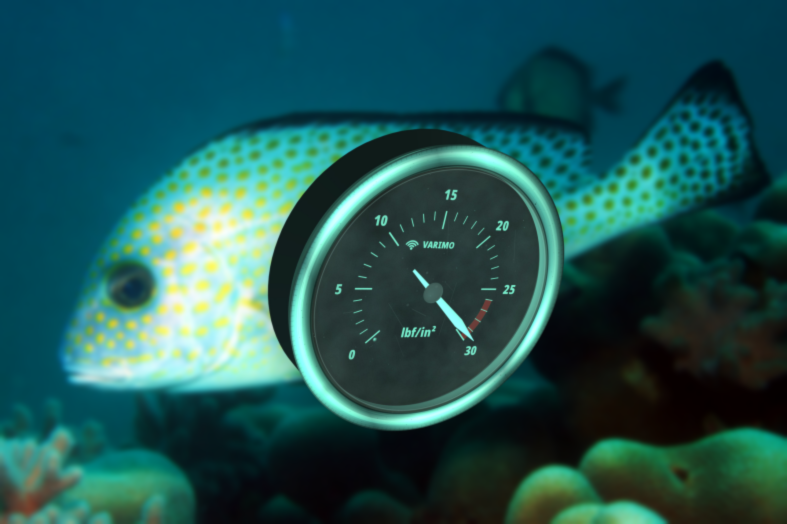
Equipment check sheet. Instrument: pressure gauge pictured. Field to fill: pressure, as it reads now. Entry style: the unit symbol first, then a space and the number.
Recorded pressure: psi 29.5
